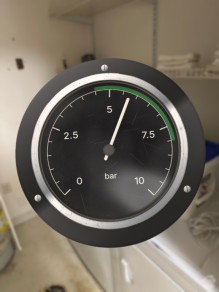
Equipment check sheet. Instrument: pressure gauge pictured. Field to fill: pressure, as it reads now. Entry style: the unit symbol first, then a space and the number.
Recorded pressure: bar 5.75
